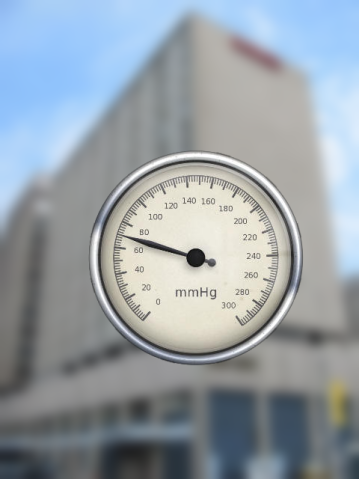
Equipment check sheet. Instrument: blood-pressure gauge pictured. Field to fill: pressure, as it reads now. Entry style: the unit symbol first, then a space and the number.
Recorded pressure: mmHg 70
